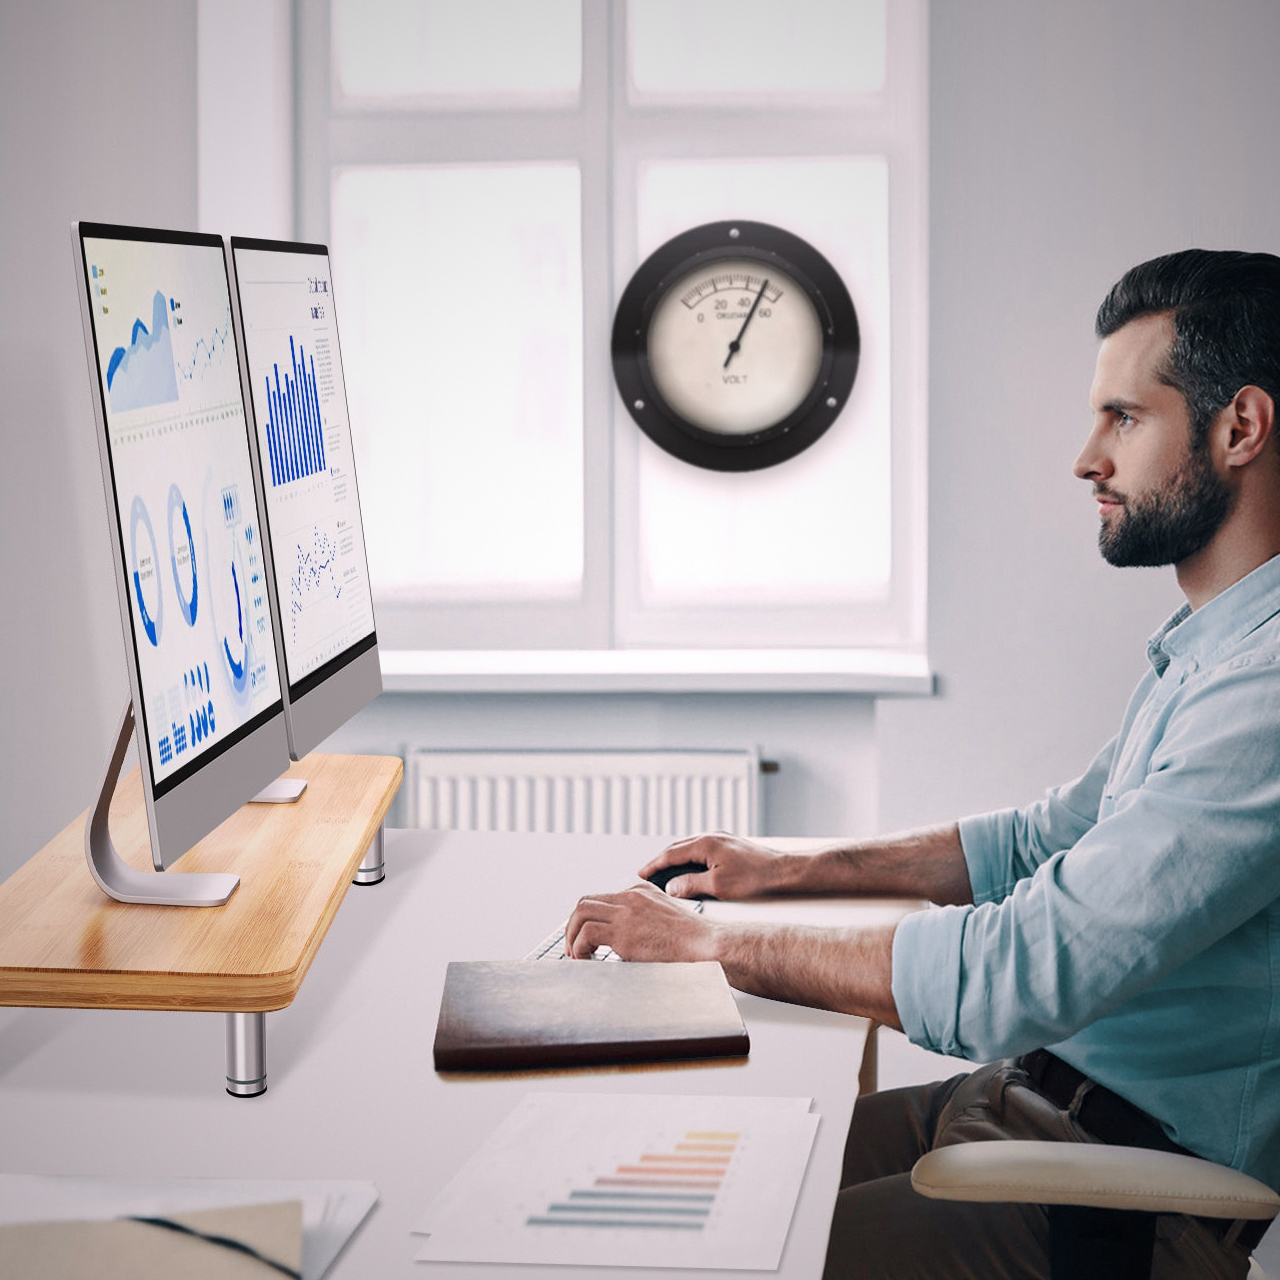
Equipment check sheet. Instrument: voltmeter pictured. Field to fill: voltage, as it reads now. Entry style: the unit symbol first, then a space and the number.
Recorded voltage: V 50
